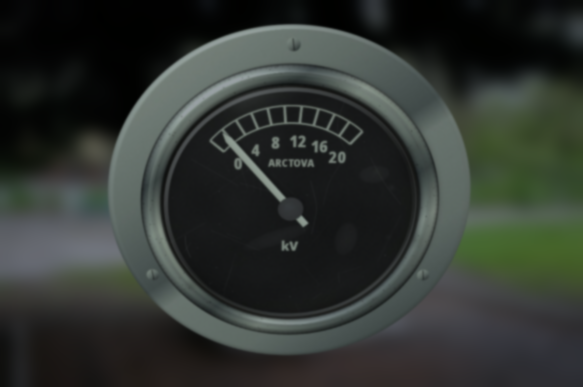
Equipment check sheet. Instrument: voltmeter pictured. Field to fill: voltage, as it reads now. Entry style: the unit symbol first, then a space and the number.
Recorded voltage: kV 2
